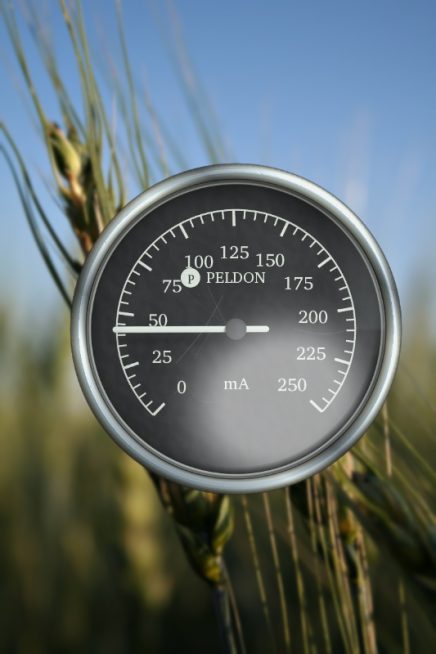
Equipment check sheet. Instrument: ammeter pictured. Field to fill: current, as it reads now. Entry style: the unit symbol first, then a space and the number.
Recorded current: mA 42.5
